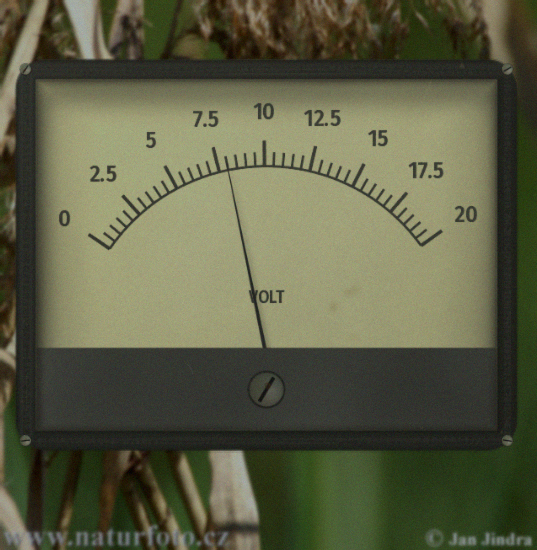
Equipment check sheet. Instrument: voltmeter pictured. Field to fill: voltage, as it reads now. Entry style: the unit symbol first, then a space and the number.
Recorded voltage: V 8
